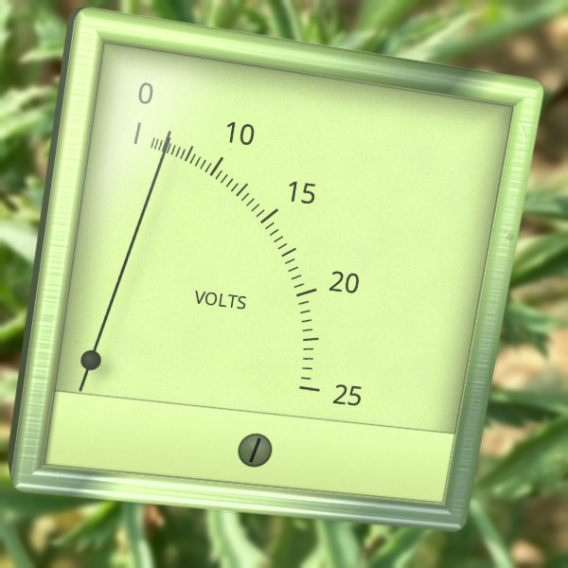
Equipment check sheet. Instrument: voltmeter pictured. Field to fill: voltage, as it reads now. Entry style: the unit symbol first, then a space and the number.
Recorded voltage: V 5
